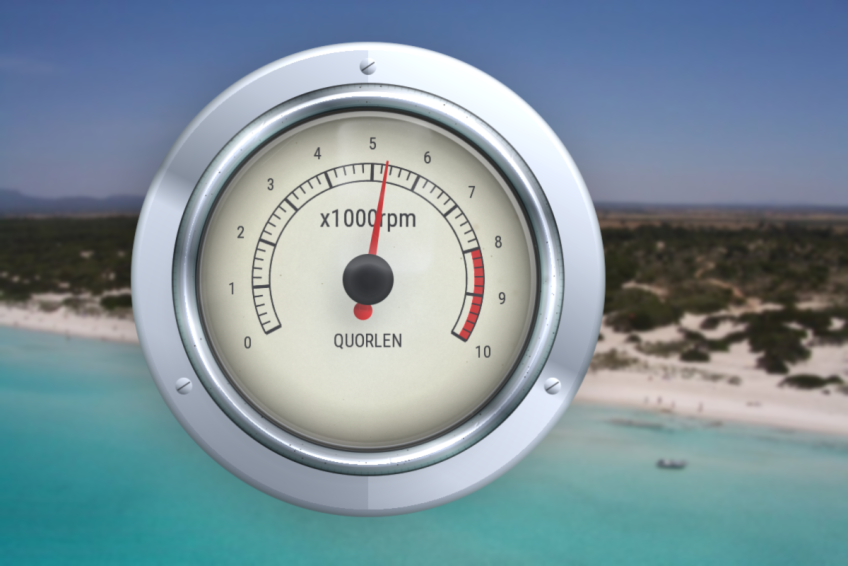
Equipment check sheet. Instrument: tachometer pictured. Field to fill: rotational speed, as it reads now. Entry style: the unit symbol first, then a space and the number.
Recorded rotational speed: rpm 5300
